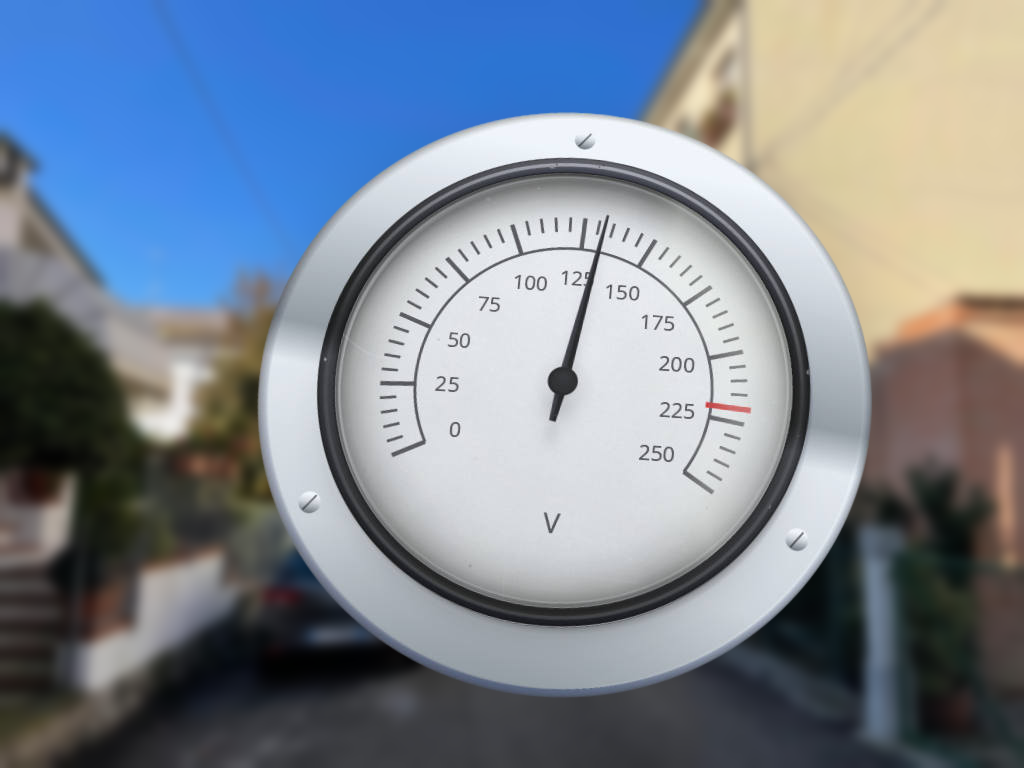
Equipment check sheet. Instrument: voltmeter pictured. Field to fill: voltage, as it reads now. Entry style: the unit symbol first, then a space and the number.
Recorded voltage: V 132.5
